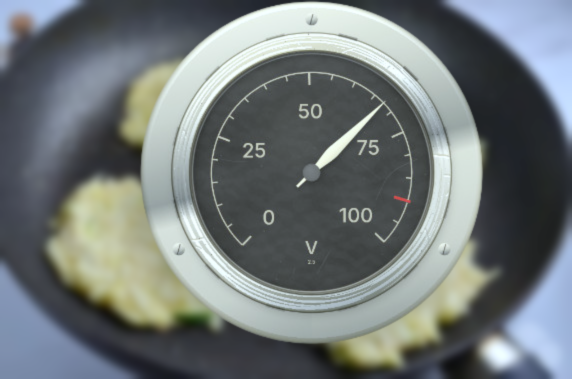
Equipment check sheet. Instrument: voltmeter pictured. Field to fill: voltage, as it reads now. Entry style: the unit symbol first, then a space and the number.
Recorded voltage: V 67.5
